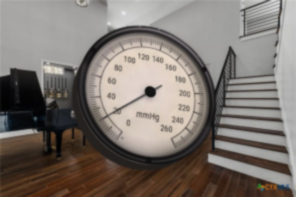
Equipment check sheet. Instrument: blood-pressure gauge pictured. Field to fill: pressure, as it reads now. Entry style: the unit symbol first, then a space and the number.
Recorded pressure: mmHg 20
